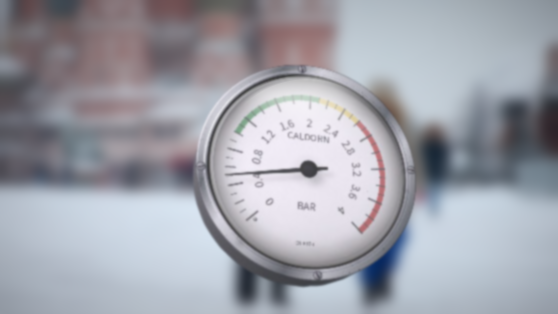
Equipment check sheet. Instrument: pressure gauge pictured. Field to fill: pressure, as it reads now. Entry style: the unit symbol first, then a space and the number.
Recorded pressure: bar 0.5
